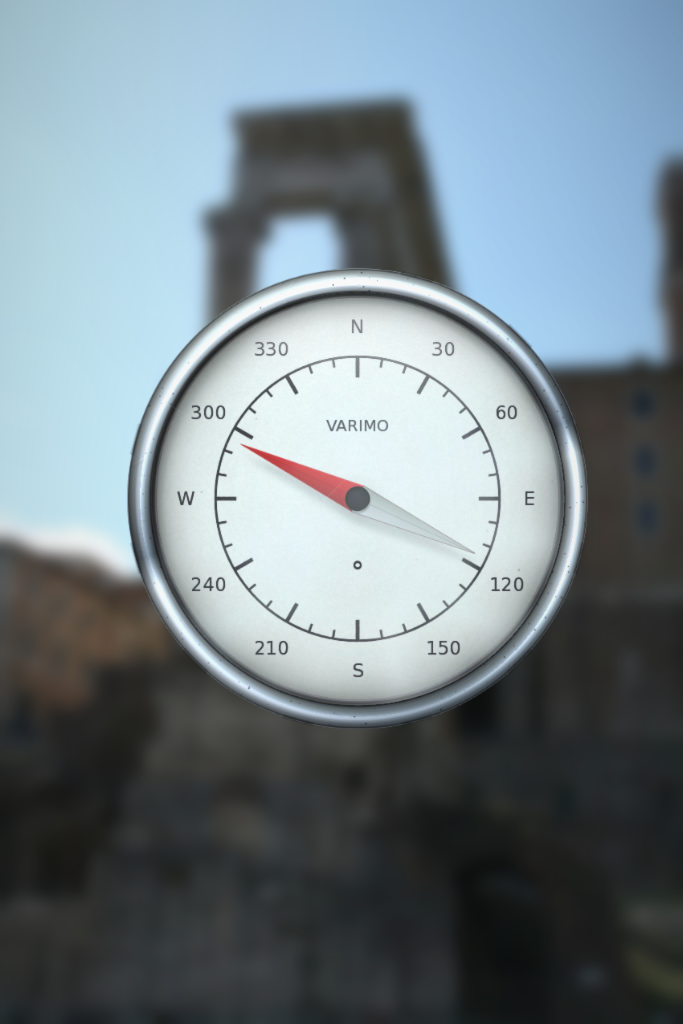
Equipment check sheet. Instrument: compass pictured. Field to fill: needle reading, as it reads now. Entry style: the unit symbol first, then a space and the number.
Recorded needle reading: ° 295
